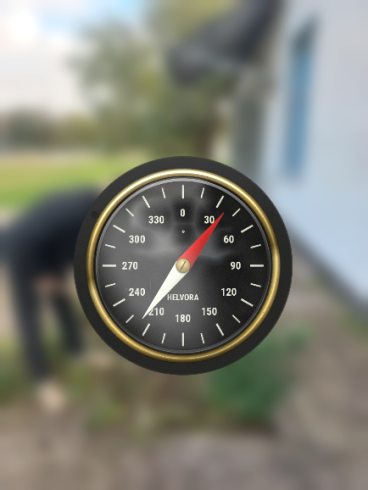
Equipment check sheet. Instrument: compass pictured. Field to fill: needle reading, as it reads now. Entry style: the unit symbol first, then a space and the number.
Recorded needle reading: ° 37.5
